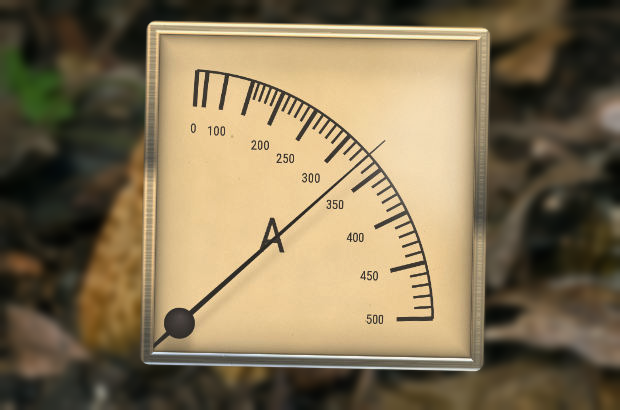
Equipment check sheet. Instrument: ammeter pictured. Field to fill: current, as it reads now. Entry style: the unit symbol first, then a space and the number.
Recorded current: A 330
